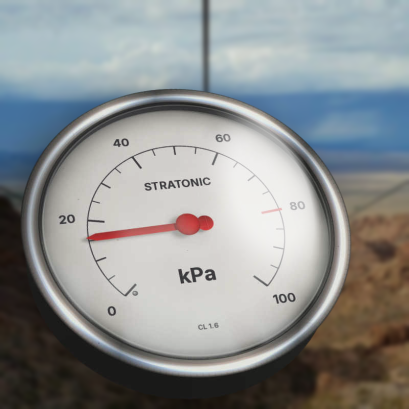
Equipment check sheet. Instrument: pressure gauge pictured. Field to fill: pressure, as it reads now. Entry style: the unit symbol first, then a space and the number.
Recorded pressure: kPa 15
